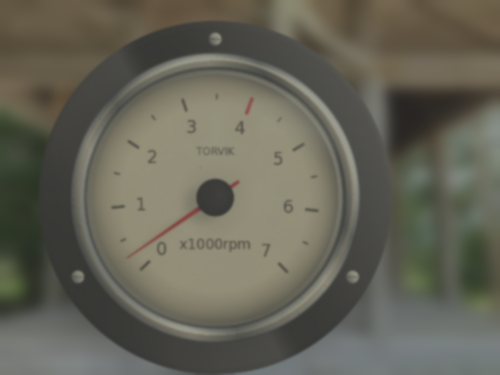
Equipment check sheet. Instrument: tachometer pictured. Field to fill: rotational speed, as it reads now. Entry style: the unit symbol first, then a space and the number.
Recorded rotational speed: rpm 250
